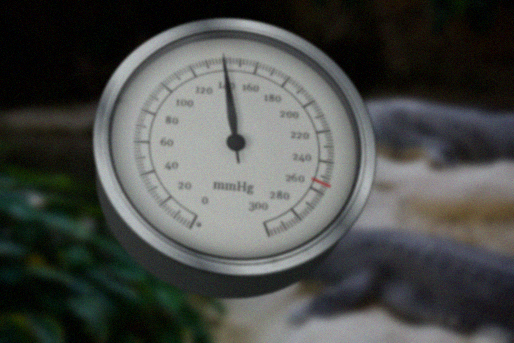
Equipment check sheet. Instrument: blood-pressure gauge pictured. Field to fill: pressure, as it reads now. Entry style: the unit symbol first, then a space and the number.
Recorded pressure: mmHg 140
